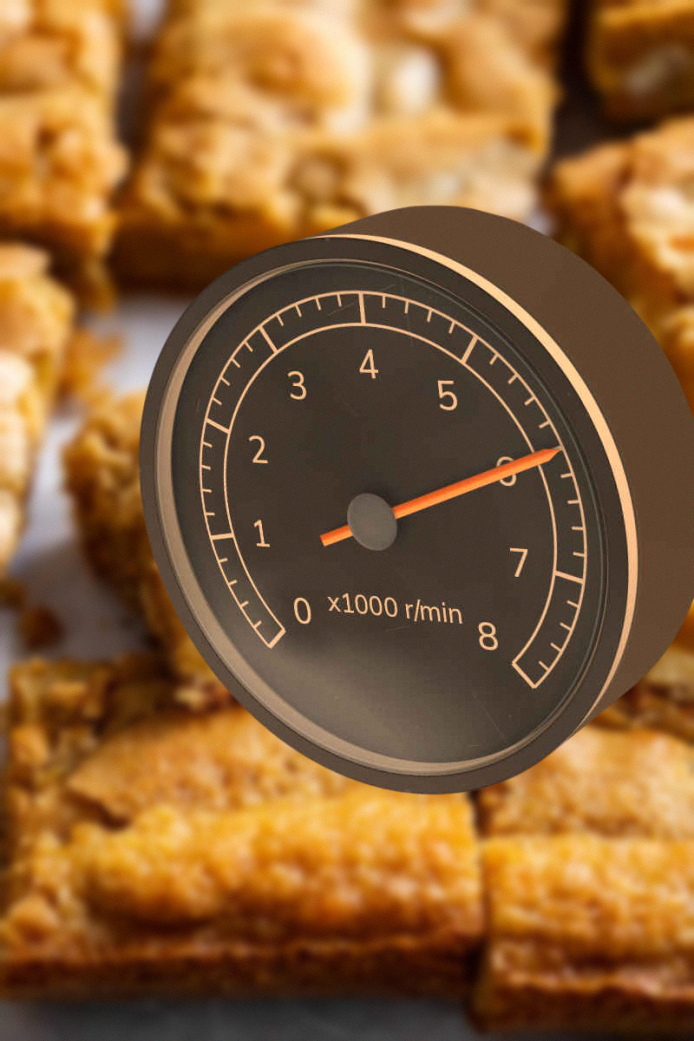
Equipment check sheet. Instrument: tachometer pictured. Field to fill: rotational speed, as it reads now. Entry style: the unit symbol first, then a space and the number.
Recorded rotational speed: rpm 6000
